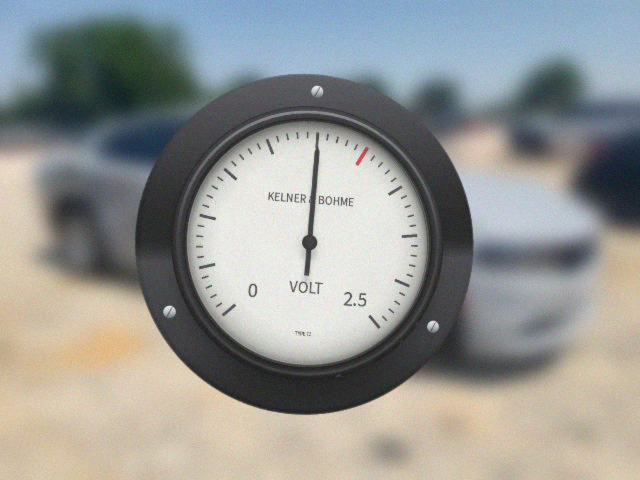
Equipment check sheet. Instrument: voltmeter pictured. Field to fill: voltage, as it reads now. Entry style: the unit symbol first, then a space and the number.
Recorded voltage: V 1.25
